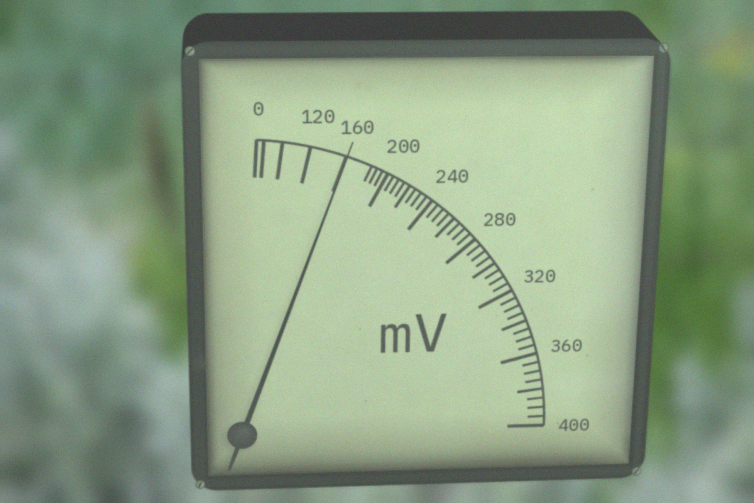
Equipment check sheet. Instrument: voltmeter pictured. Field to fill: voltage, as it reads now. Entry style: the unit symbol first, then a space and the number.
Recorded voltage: mV 160
